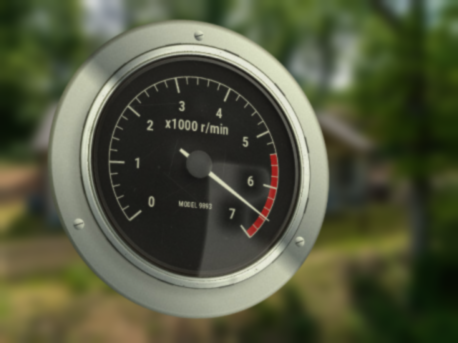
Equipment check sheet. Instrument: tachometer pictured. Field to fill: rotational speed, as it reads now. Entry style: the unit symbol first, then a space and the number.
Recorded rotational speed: rpm 6600
